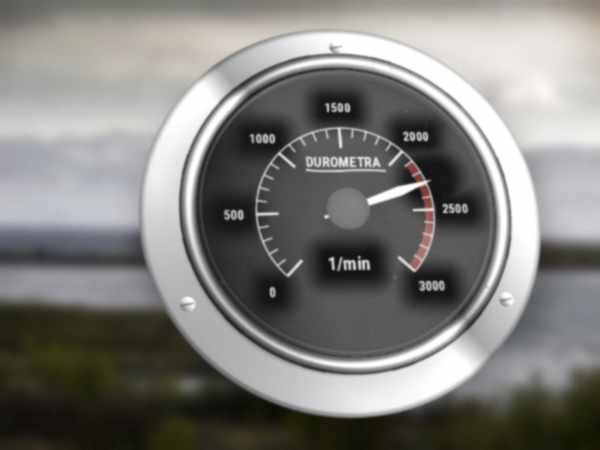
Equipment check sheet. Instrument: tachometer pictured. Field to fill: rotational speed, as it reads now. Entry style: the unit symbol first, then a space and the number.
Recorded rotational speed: rpm 2300
